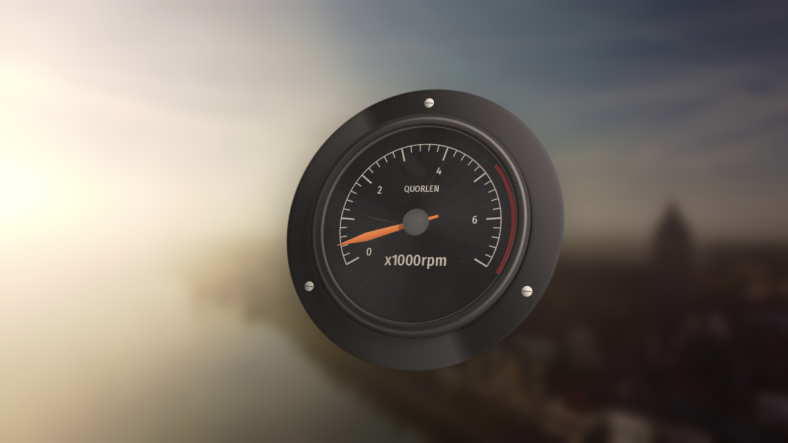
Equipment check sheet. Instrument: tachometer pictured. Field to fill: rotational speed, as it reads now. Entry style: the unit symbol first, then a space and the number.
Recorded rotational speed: rpm 400
